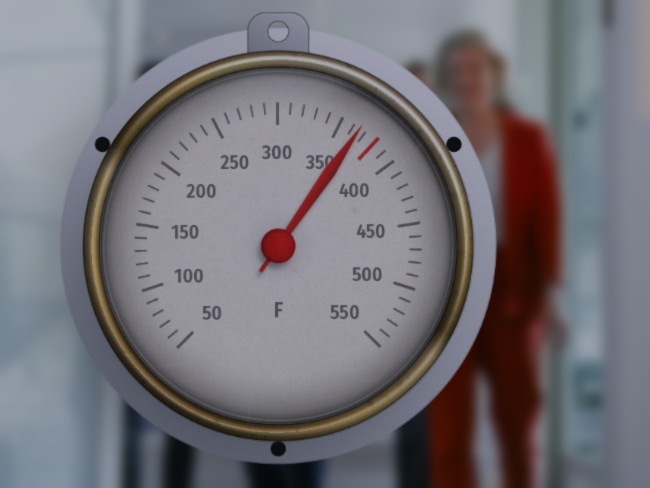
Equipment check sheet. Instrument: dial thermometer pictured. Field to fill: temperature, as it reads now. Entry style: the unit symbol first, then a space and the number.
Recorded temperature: °F 365
